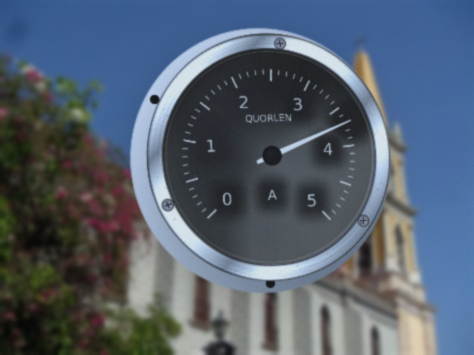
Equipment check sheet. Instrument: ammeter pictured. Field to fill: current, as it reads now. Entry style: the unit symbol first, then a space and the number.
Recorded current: A 3.7
